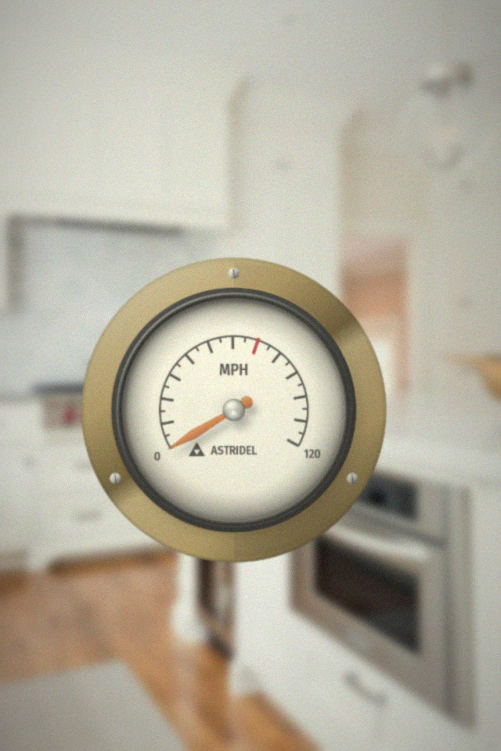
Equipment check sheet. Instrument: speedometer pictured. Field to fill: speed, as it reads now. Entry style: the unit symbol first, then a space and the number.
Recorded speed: mph 0
